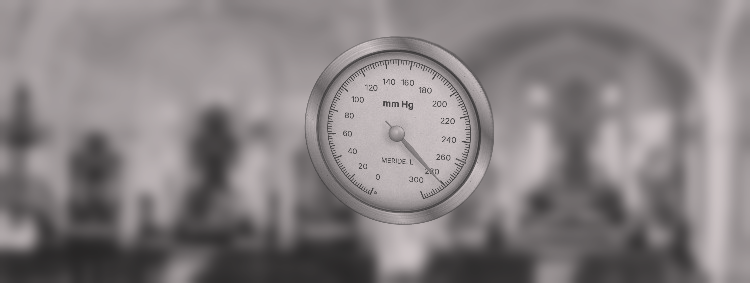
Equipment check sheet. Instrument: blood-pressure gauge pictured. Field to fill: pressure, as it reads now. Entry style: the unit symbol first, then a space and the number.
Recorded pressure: mmHg 280
